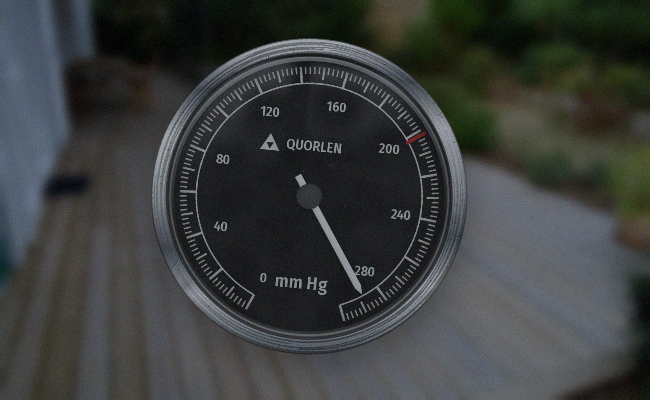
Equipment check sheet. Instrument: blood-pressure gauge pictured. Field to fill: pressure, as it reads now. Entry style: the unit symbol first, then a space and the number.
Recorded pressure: mmHg 288
